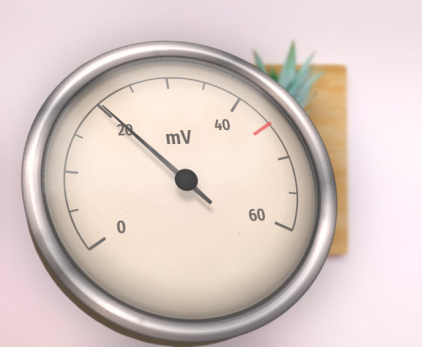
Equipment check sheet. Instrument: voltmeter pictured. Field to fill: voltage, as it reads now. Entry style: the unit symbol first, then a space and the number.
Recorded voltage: mV 20
